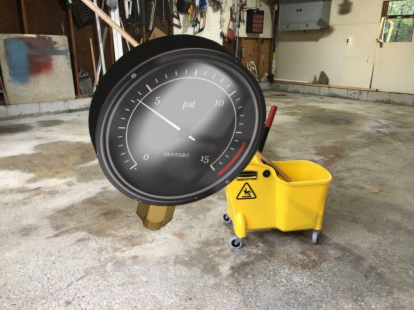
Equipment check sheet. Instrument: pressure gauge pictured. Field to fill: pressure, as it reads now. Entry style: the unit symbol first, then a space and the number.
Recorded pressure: psi 4.25
